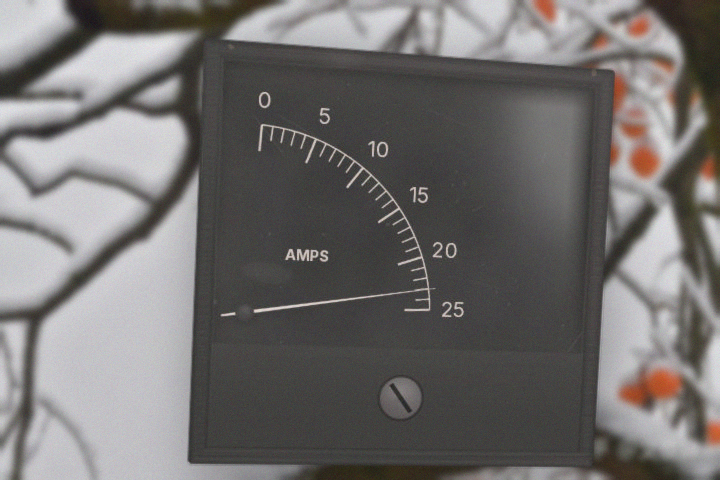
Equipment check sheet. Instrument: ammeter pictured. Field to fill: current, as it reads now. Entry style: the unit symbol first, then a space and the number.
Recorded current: A 23
